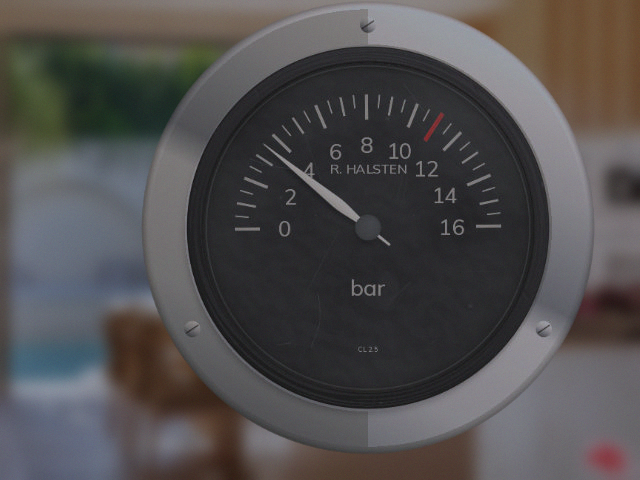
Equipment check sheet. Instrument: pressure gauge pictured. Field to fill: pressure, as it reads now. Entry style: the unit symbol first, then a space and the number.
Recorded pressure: bar 3.5
